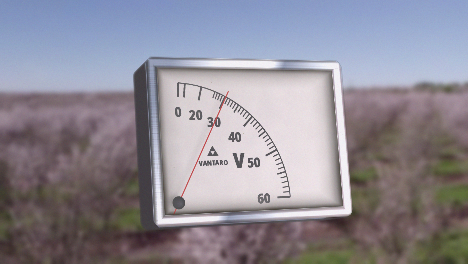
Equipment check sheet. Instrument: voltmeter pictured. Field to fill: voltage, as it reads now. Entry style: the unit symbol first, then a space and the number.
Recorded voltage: V 30
